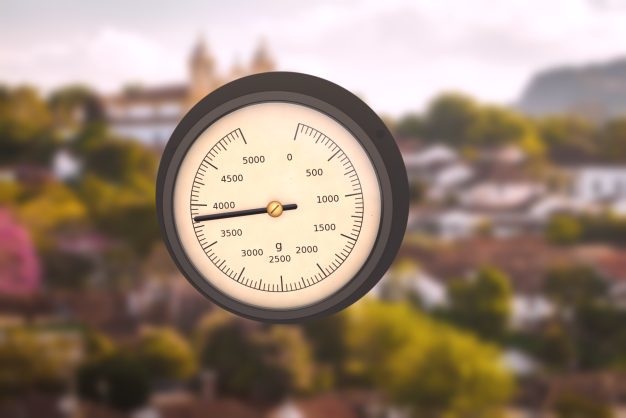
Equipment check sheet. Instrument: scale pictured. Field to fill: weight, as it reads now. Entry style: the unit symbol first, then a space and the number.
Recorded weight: g 3850
